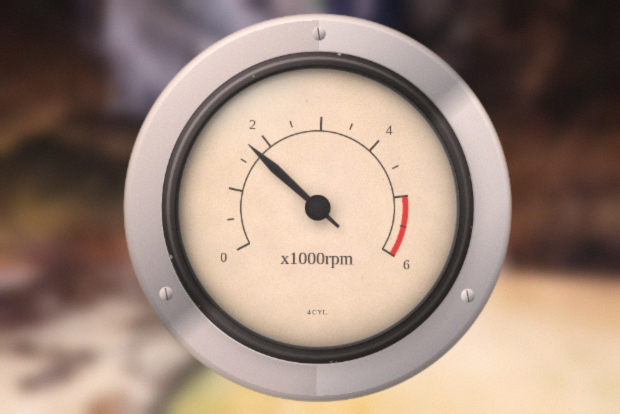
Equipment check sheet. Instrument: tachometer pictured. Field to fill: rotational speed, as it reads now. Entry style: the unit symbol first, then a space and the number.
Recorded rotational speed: rpm 1750
